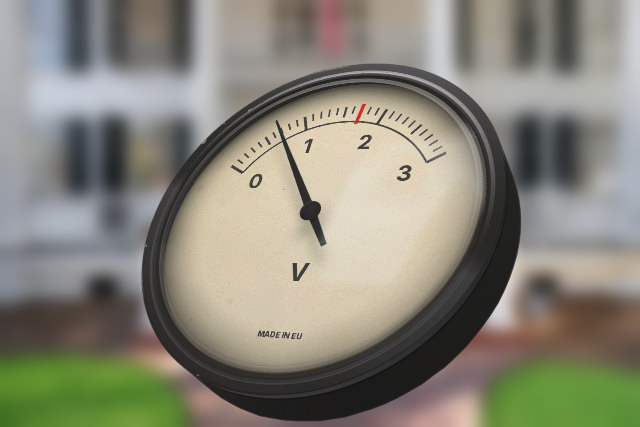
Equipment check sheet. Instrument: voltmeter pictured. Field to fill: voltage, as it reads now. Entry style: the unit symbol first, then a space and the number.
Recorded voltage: V 0.7
